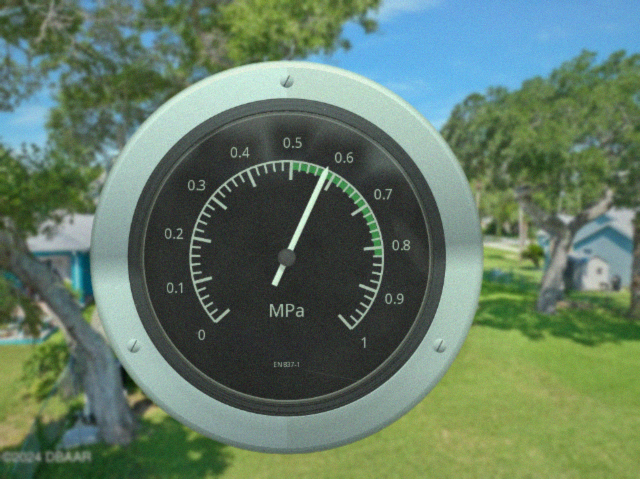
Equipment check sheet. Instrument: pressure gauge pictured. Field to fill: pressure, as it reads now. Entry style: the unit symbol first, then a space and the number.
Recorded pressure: MPa 0.58
